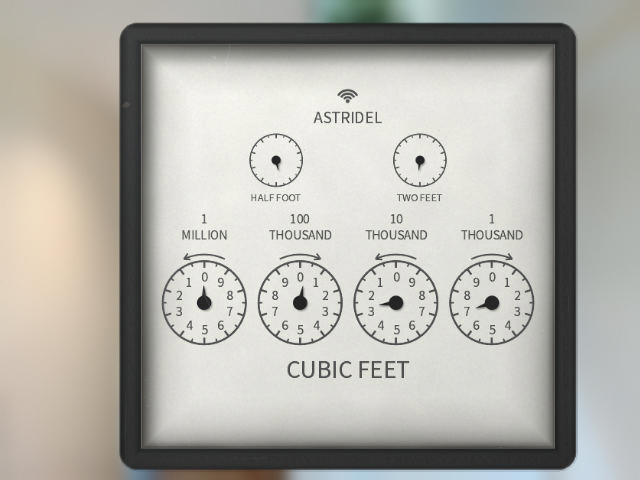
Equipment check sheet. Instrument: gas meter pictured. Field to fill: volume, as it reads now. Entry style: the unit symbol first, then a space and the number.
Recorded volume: ft³ 2700
